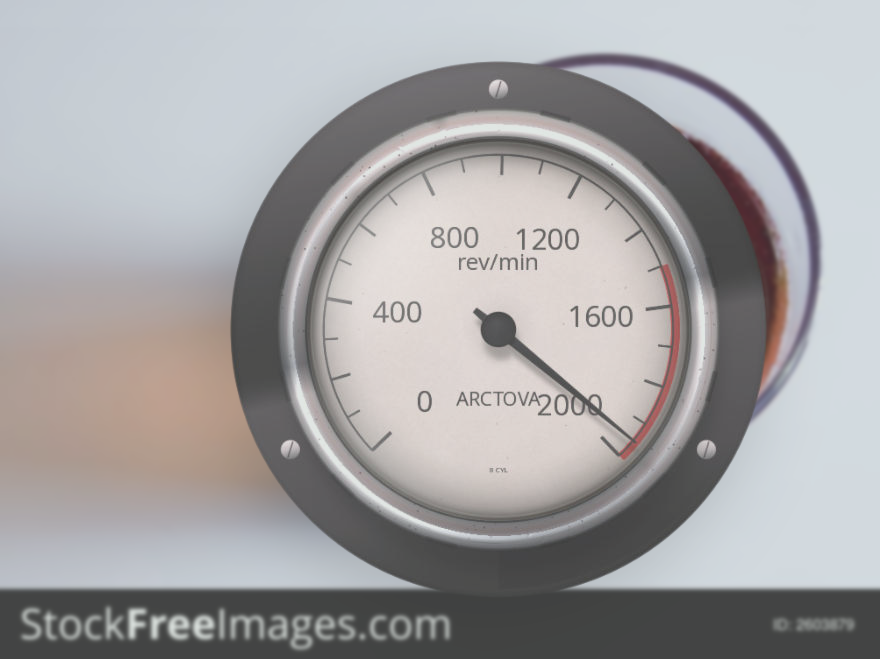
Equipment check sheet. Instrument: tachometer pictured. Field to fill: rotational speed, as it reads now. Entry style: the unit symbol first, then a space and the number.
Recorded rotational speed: rpm 1950
